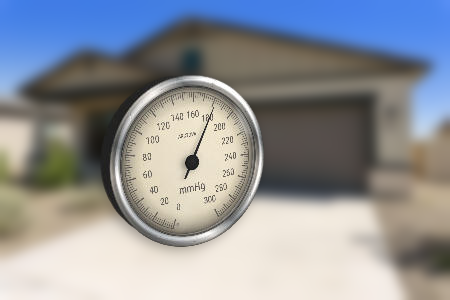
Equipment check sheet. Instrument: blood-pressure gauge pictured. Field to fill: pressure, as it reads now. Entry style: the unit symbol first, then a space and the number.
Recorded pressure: mmHg 180
